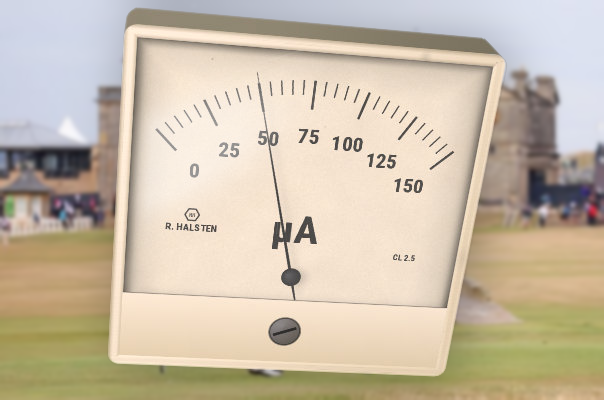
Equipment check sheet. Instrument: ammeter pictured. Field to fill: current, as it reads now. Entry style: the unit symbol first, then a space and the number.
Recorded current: µA 50
